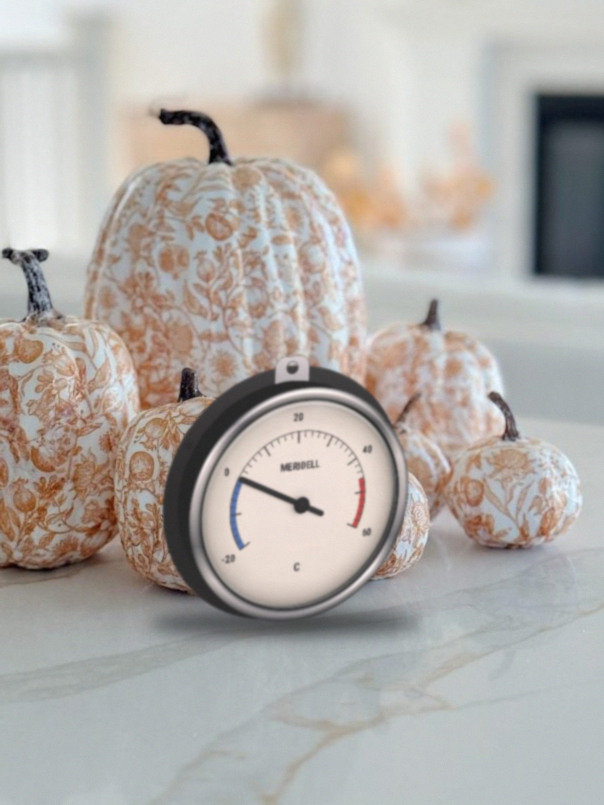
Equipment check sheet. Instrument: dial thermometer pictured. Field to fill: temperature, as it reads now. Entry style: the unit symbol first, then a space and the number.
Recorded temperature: °C 0
